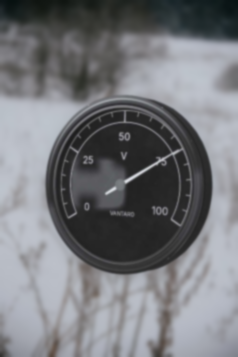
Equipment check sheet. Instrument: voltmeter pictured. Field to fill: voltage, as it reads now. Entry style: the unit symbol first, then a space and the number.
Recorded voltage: V 75
